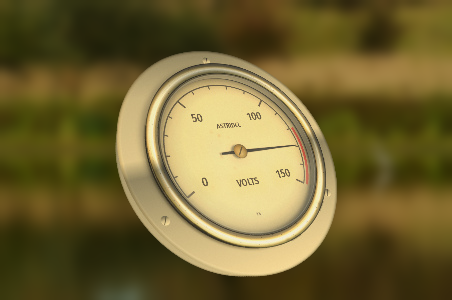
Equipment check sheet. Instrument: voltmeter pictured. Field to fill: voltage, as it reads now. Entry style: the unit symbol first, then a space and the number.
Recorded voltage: V 130
